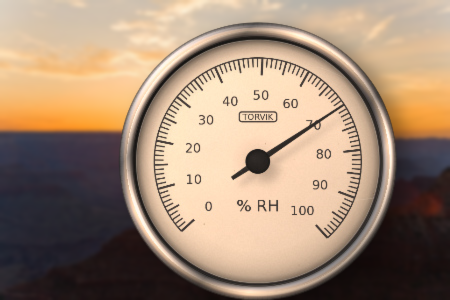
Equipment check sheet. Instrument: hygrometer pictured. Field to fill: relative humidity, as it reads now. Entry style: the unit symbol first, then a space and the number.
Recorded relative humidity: % 70
